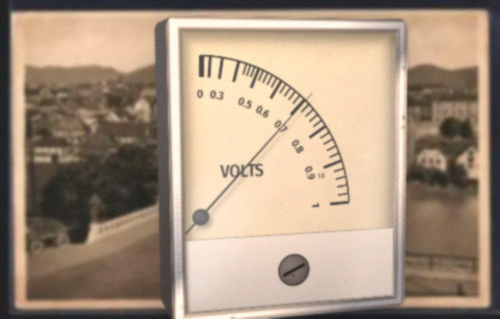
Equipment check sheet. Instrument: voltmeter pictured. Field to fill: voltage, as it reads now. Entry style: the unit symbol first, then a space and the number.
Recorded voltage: V 0.7
